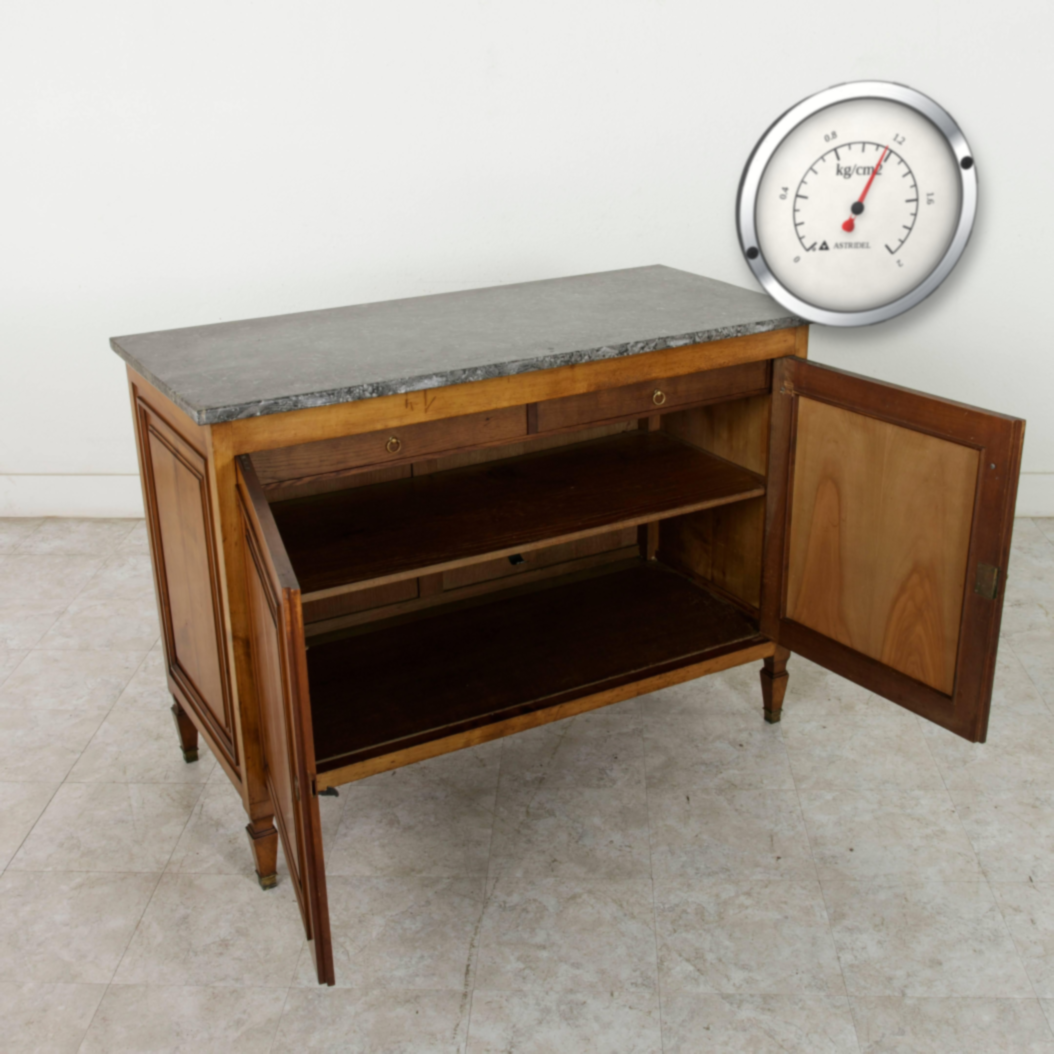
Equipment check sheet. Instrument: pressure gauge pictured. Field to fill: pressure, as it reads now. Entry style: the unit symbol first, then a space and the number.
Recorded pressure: kg/cm² 1.15
